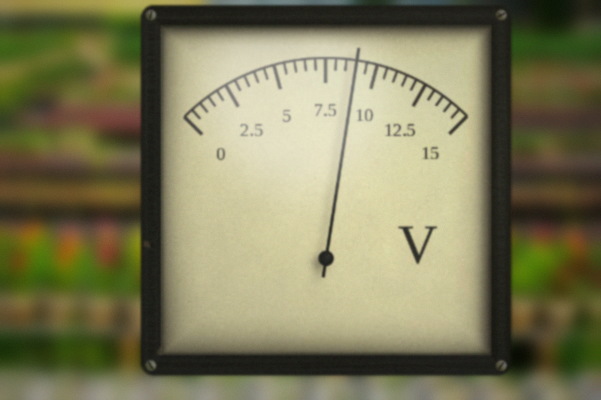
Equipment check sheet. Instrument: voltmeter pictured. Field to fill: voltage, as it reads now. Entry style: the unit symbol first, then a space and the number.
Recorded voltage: V 9
